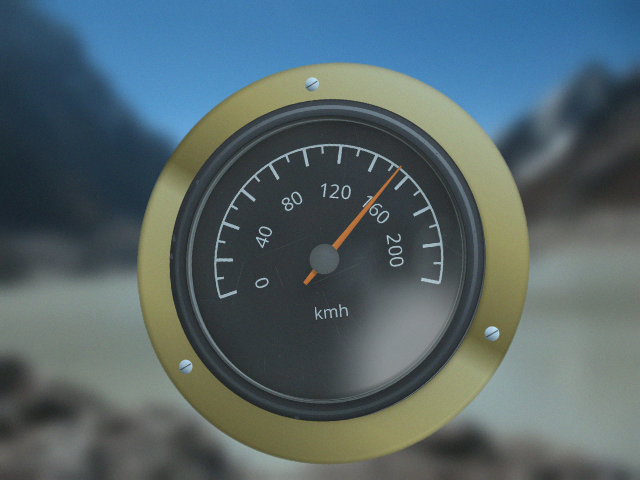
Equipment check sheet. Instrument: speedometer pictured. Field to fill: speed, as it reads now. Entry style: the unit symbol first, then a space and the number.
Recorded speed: km/h 155
